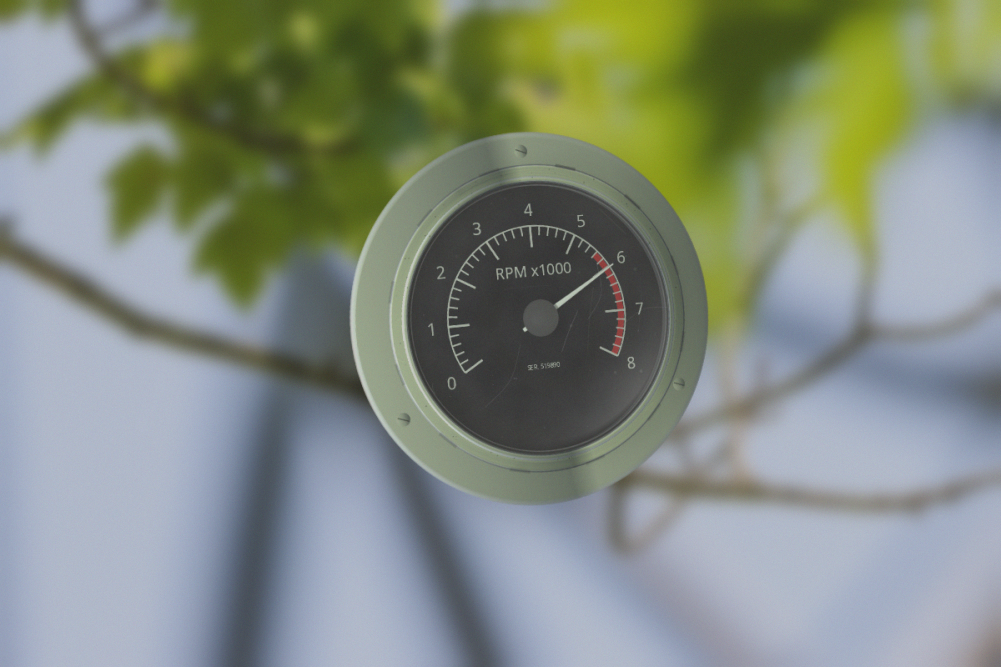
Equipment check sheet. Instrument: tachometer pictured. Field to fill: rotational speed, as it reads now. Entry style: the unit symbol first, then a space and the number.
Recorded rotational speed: rpm 6000
